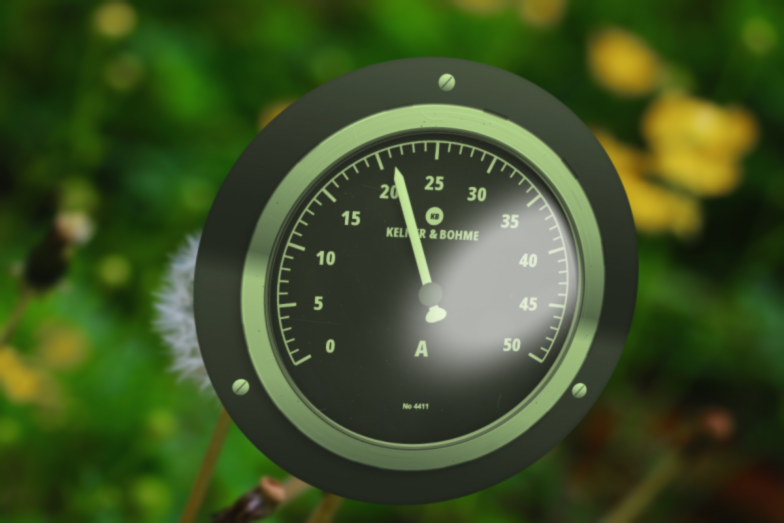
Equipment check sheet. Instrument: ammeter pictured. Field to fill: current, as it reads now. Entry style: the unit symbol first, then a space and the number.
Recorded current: A 21
